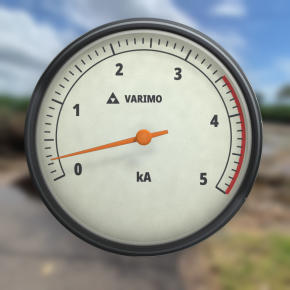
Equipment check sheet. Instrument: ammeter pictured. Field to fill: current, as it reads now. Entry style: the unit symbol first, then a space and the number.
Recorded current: kA 0.25
